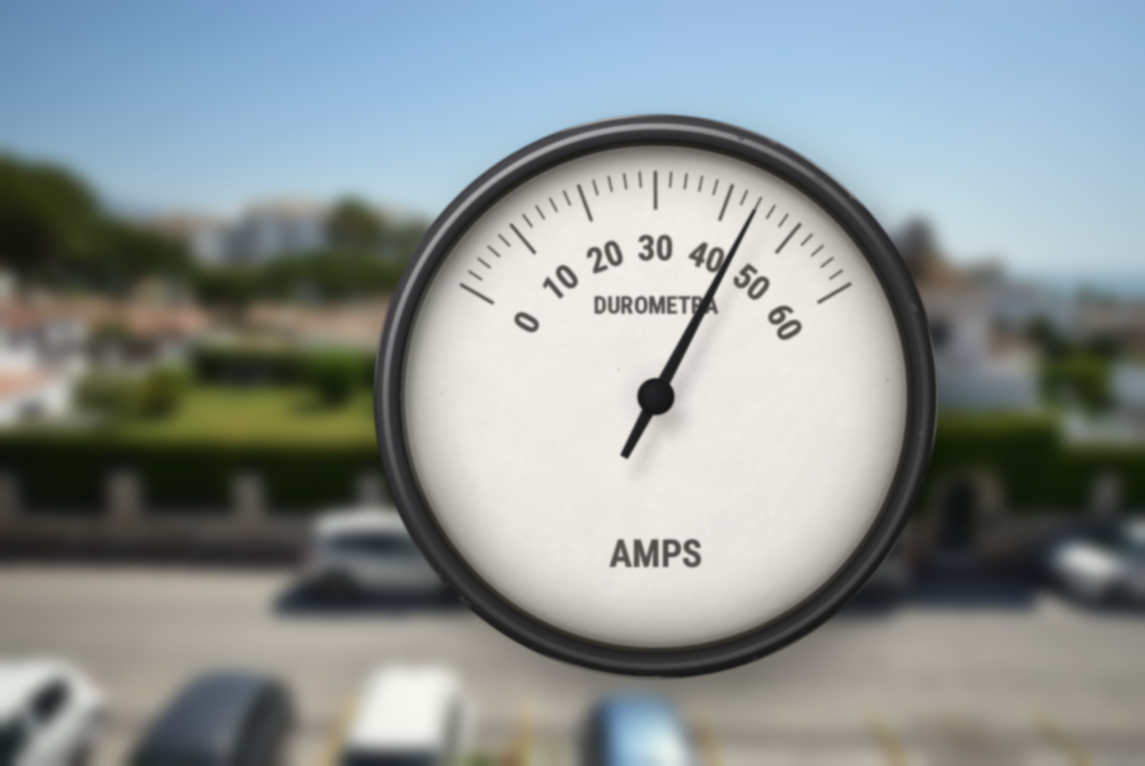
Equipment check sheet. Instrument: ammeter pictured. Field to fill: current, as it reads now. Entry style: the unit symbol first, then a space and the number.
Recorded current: A 44
